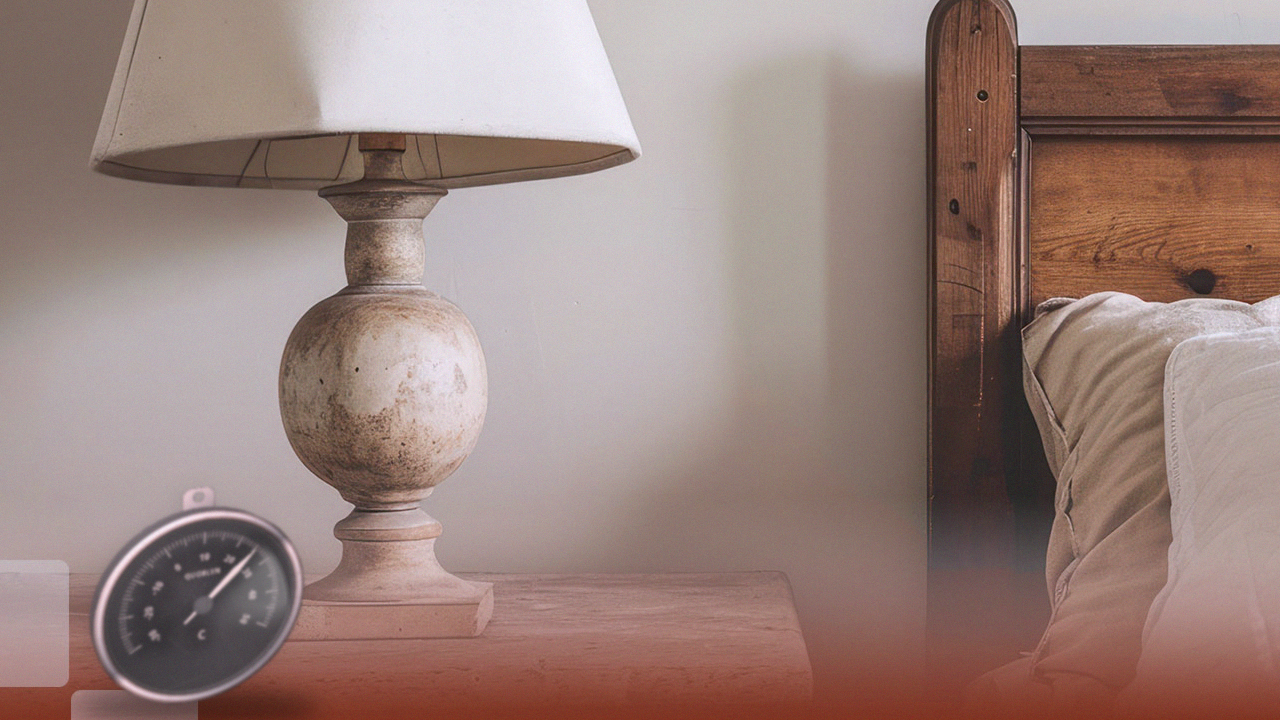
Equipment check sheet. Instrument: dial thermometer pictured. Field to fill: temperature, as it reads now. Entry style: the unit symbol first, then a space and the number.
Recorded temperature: °C 25
